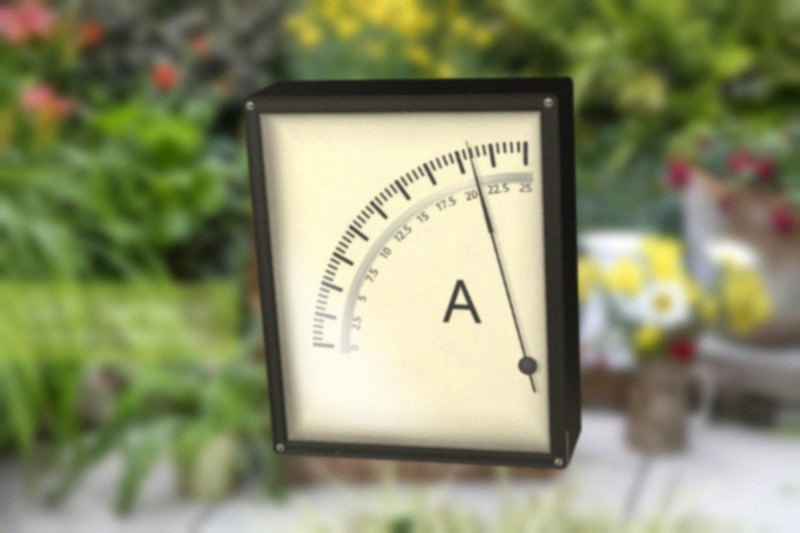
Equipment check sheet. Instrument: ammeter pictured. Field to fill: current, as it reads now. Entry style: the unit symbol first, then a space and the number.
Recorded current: A 21
